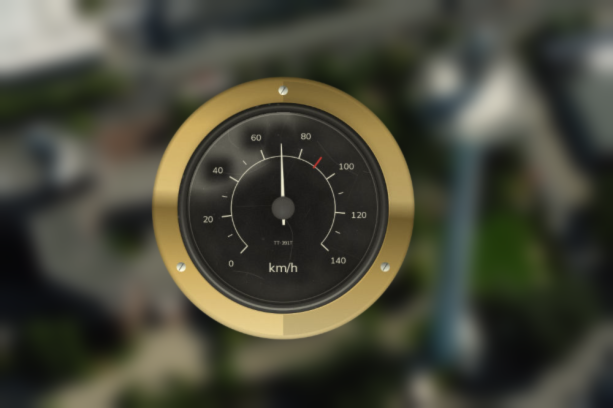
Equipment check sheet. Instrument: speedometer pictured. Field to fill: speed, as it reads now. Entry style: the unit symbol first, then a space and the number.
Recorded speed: km/h 70
